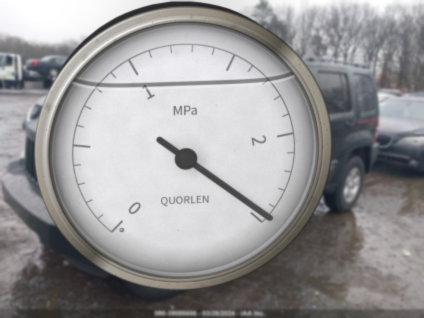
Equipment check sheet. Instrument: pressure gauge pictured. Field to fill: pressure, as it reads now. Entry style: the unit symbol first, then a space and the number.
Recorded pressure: MPa 2.45
